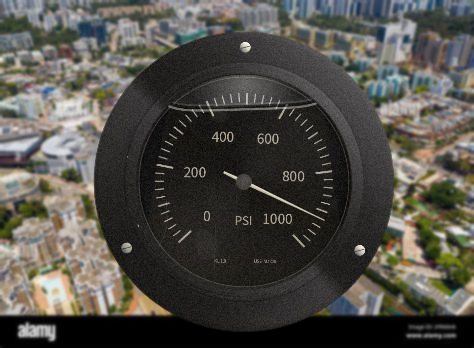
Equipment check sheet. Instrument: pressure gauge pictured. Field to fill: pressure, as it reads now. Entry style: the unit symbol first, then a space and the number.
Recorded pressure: psi 920
